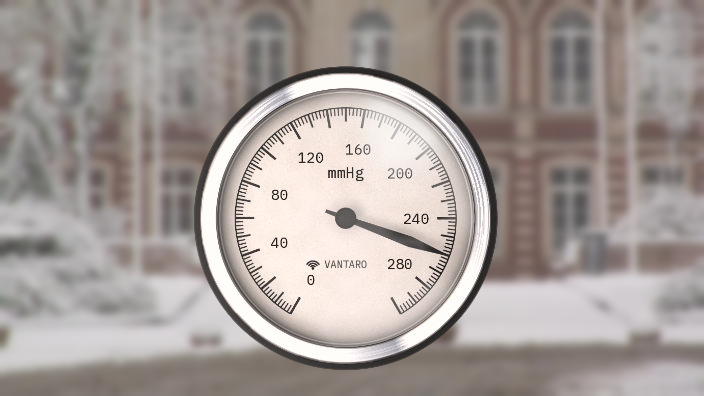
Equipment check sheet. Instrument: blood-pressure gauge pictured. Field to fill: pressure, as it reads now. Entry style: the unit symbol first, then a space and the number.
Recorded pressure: mmHg 260
